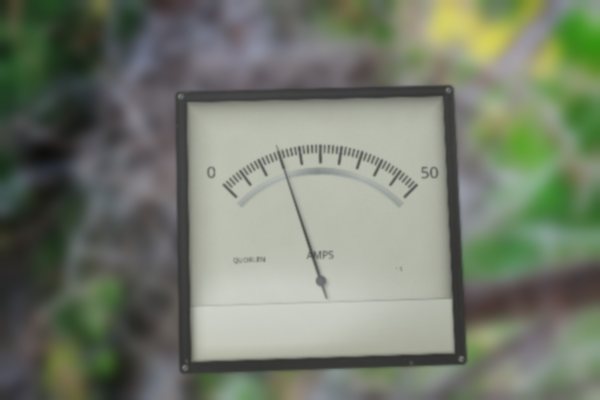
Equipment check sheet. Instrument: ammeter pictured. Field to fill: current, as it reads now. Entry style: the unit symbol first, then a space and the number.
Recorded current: A 15
